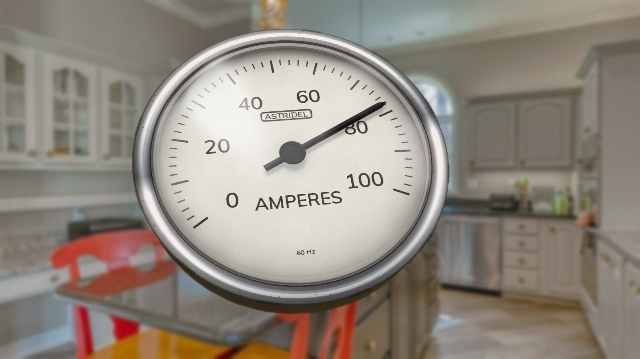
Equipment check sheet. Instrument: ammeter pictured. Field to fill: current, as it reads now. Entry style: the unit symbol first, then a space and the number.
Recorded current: A 78
